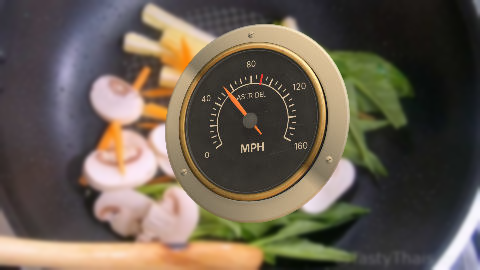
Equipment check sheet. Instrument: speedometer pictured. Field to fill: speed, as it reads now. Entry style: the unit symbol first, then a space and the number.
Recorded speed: mph 55
